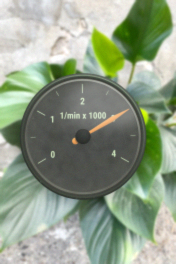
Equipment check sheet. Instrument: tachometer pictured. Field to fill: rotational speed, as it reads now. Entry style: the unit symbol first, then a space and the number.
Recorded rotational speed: rpm 3000
